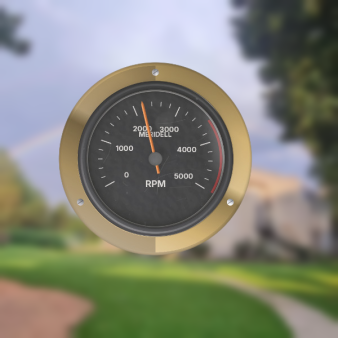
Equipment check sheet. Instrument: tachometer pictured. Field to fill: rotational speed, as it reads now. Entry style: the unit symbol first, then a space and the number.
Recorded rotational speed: rpm 2200
